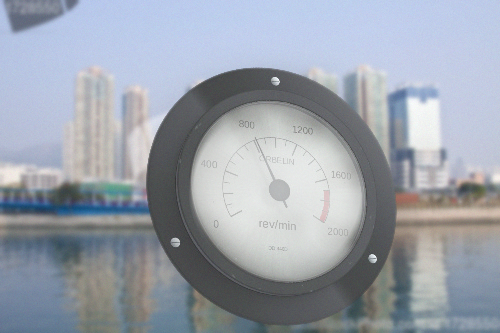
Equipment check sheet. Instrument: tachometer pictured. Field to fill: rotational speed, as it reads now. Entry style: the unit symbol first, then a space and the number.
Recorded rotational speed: rpm 800
